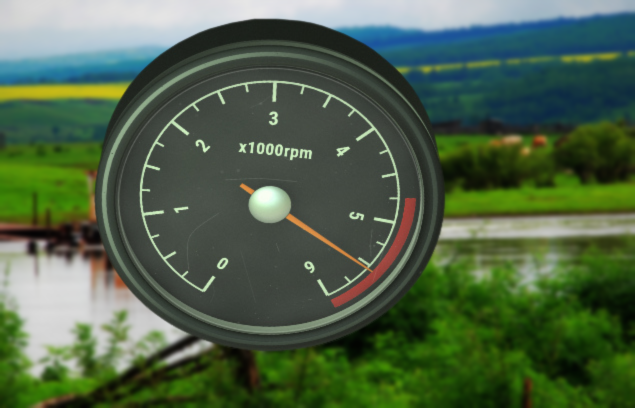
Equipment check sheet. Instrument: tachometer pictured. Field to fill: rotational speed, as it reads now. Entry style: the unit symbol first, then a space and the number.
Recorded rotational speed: rpm 5500
